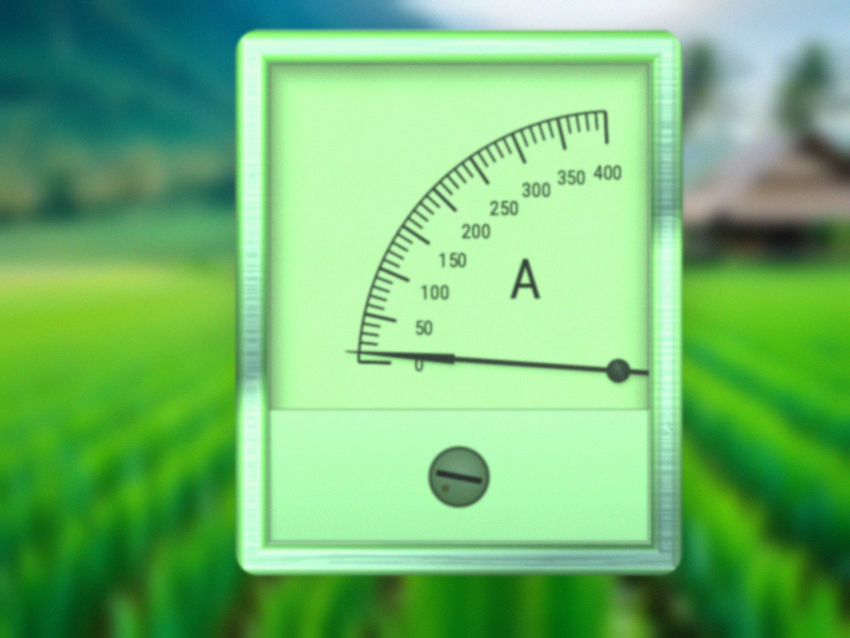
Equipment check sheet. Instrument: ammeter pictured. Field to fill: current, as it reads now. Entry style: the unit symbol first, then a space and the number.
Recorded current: A 10
